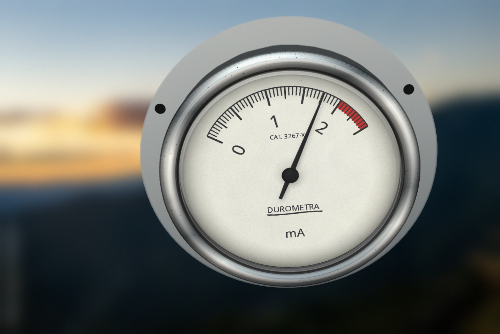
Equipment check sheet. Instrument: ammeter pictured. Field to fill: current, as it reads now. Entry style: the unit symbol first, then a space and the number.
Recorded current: mA 1.75
